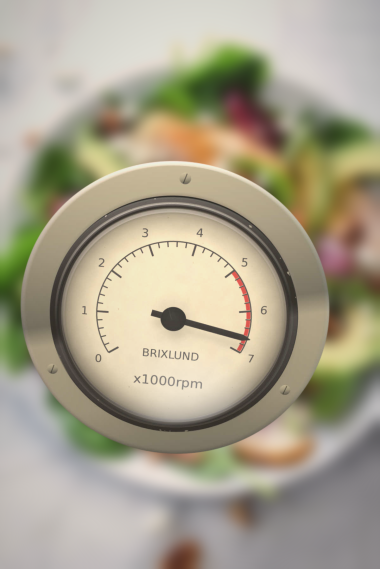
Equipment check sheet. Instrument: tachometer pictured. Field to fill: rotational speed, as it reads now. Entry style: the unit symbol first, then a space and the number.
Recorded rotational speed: rpm 6600
